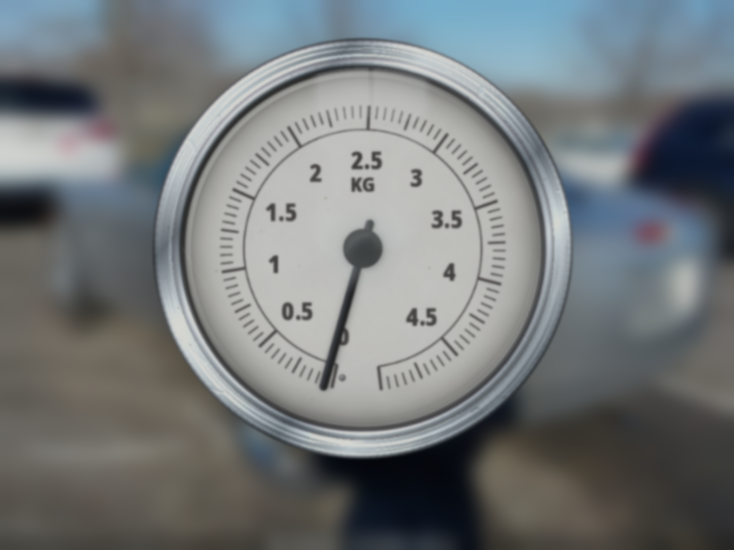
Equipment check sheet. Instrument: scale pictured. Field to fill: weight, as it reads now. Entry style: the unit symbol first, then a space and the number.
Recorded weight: kg 0.05
